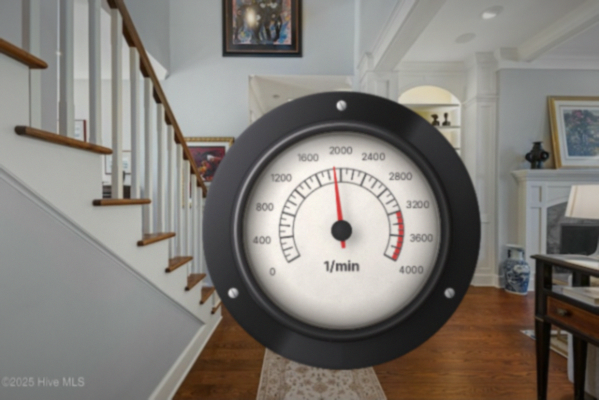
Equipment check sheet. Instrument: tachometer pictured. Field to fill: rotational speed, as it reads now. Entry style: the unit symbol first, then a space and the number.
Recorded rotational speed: rpm 1900
